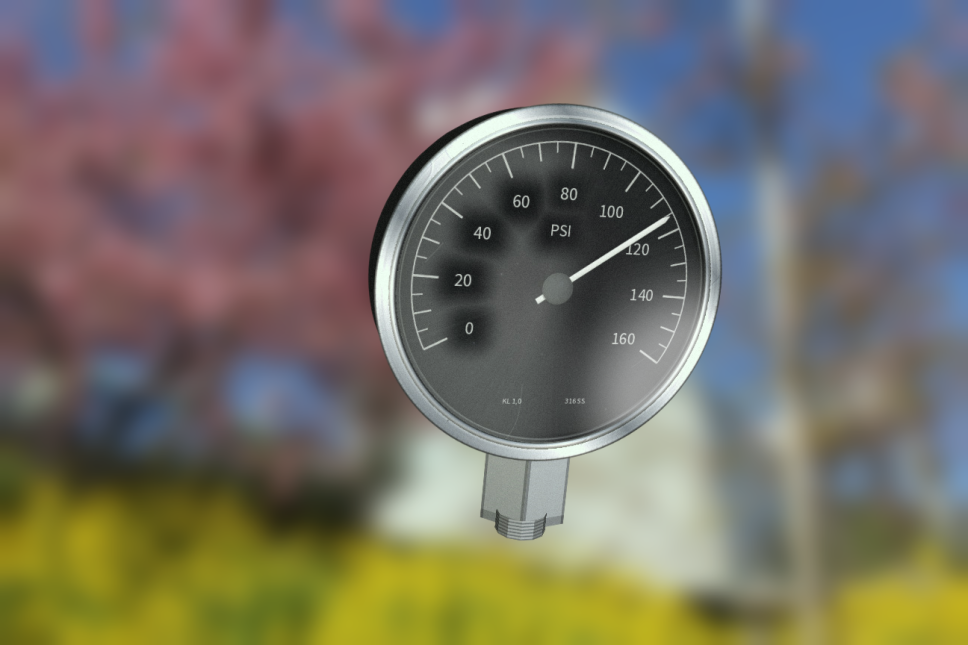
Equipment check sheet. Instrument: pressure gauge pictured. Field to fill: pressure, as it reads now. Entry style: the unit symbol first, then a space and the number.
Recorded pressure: psi 115
